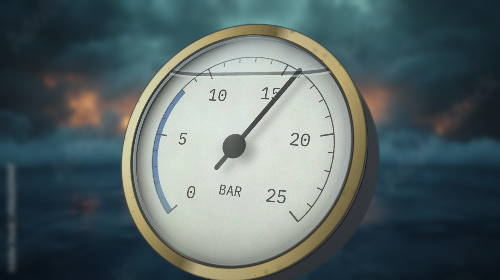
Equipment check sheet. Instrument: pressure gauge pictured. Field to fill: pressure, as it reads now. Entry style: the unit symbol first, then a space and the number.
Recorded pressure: bar 16
